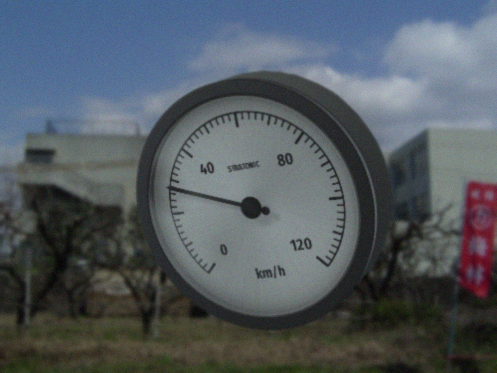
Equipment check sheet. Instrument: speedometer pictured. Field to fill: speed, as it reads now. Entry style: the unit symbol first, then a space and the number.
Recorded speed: km/h 28
